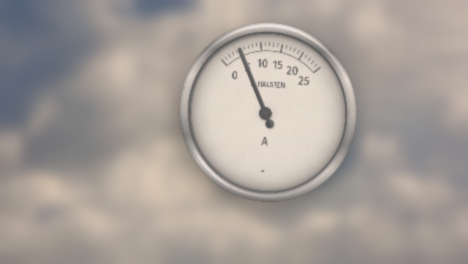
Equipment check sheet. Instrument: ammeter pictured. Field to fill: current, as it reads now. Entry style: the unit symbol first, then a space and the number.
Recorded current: A 5
